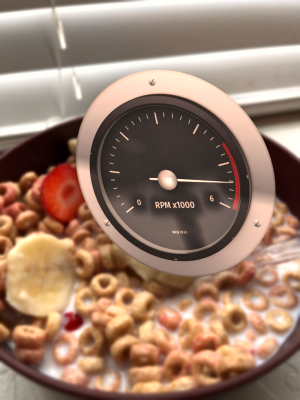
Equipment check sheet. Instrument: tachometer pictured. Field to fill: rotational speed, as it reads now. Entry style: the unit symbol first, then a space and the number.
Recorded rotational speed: rpm 5400
